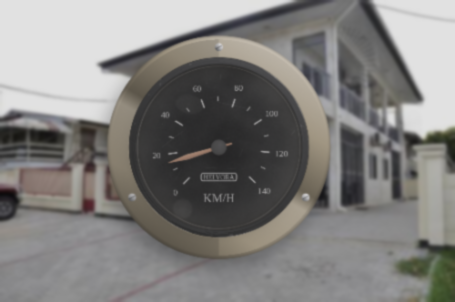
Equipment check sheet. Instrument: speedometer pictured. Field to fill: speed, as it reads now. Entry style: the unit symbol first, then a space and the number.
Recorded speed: km/h 15
